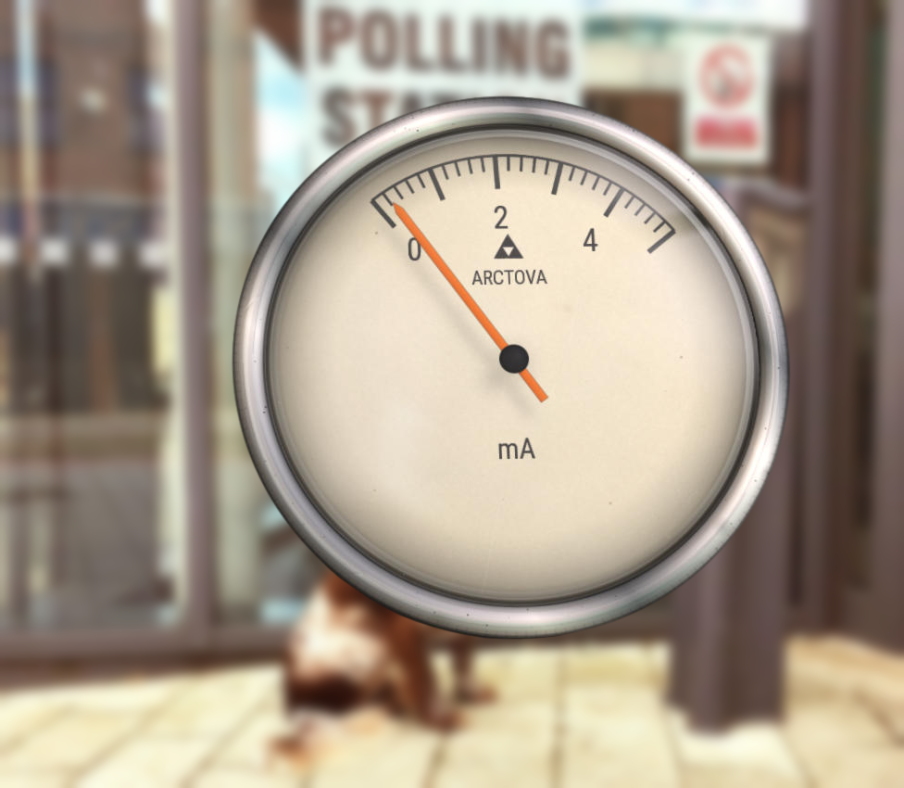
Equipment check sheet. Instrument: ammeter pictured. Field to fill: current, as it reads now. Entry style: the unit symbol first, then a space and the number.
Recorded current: mA 0.2
